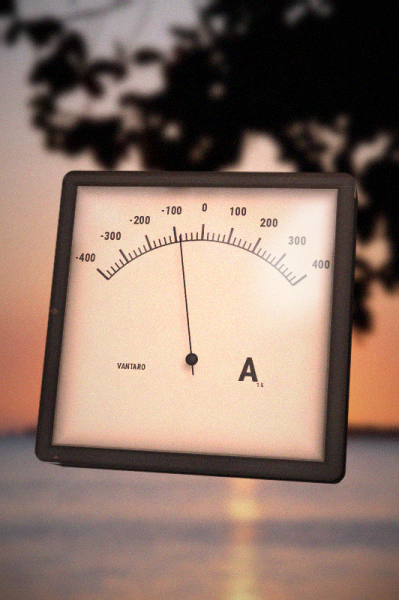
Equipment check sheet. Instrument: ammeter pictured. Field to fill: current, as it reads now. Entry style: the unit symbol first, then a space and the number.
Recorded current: A -80
